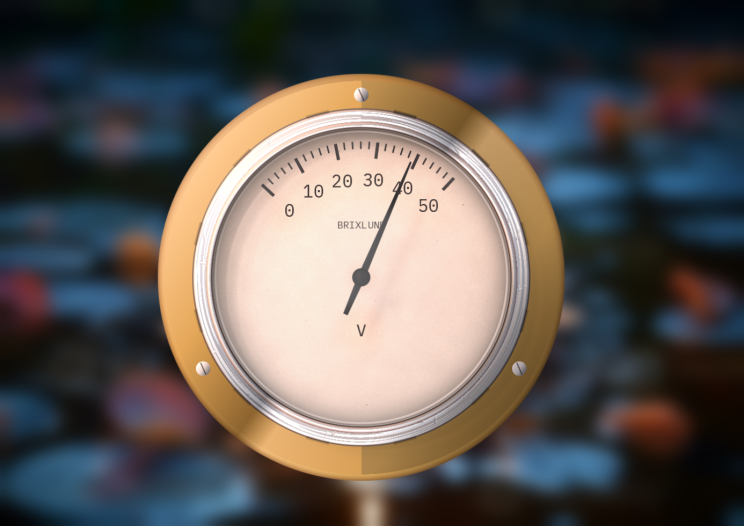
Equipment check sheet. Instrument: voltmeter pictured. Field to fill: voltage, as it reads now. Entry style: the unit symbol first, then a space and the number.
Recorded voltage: V 39
